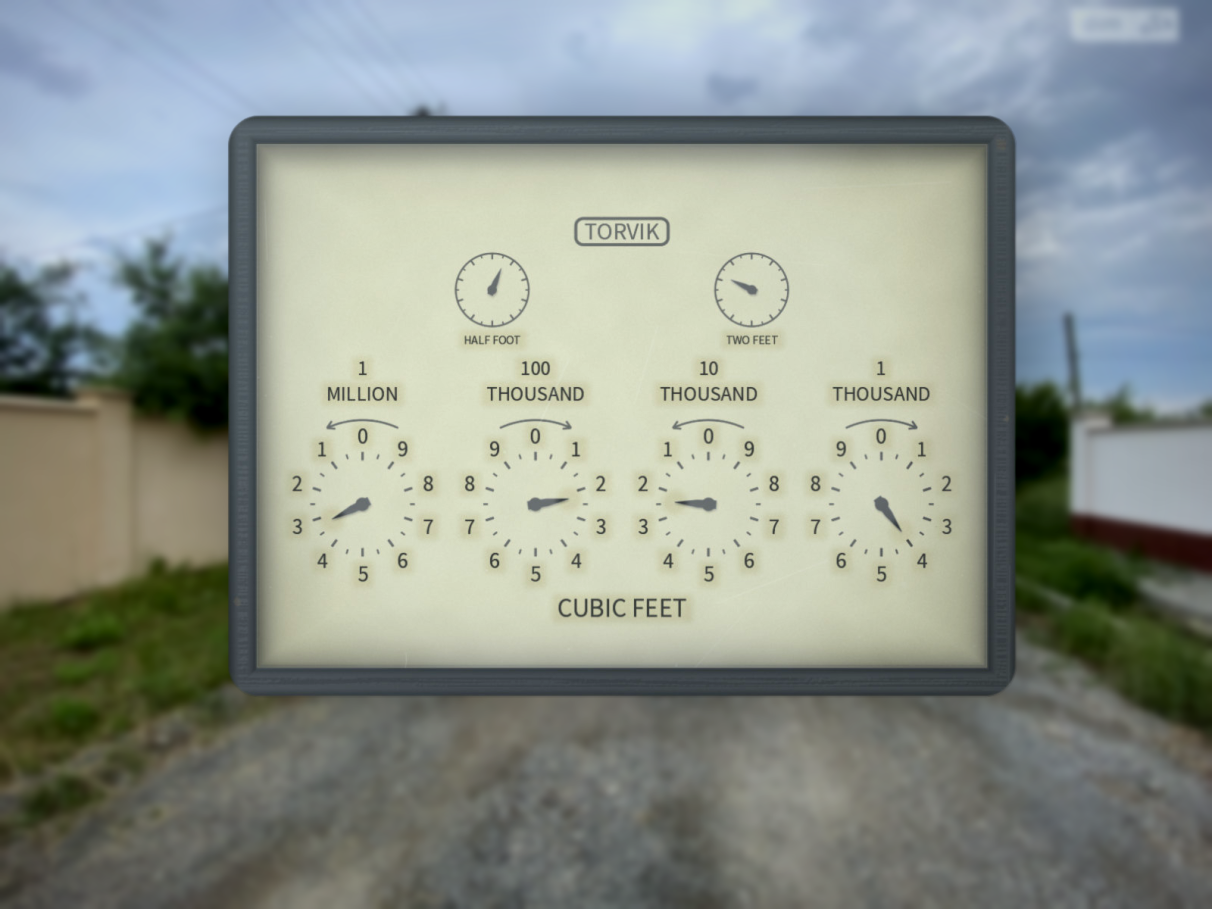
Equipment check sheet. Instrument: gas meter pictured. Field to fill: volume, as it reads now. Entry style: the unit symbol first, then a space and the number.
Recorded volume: ft³ 322400
